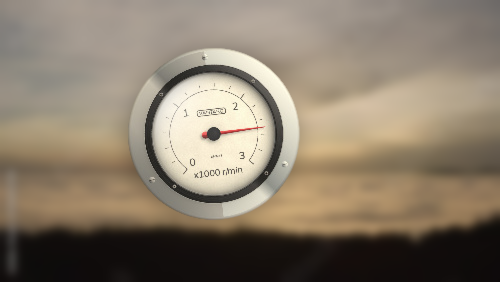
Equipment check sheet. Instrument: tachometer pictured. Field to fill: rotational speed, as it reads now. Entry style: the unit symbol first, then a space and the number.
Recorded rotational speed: rpm 2500
